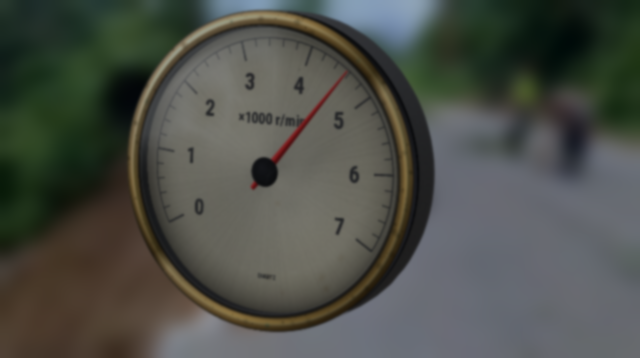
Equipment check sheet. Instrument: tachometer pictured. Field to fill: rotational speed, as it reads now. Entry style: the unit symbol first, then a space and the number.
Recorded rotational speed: rpm 4600
